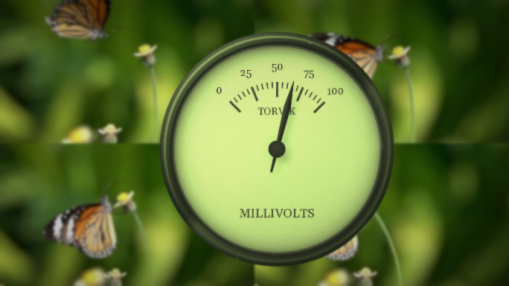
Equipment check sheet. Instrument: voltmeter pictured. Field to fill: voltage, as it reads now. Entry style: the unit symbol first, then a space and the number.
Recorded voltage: mV 65
